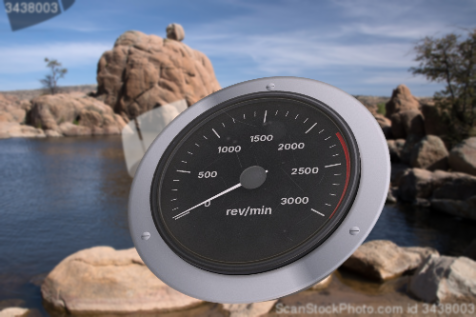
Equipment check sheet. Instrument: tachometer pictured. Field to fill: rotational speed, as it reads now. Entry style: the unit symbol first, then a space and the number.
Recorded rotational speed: rpm 0
